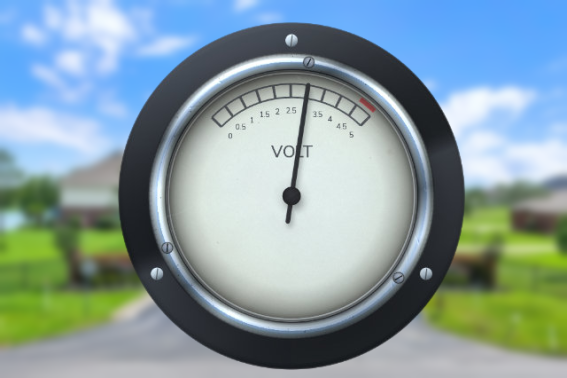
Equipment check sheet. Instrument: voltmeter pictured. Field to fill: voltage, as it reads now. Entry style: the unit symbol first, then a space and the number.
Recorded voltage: V 3
